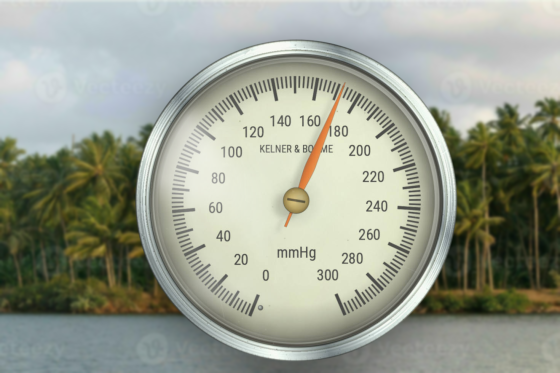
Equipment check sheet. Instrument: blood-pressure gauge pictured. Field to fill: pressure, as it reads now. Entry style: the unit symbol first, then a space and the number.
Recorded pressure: mmHg 172
